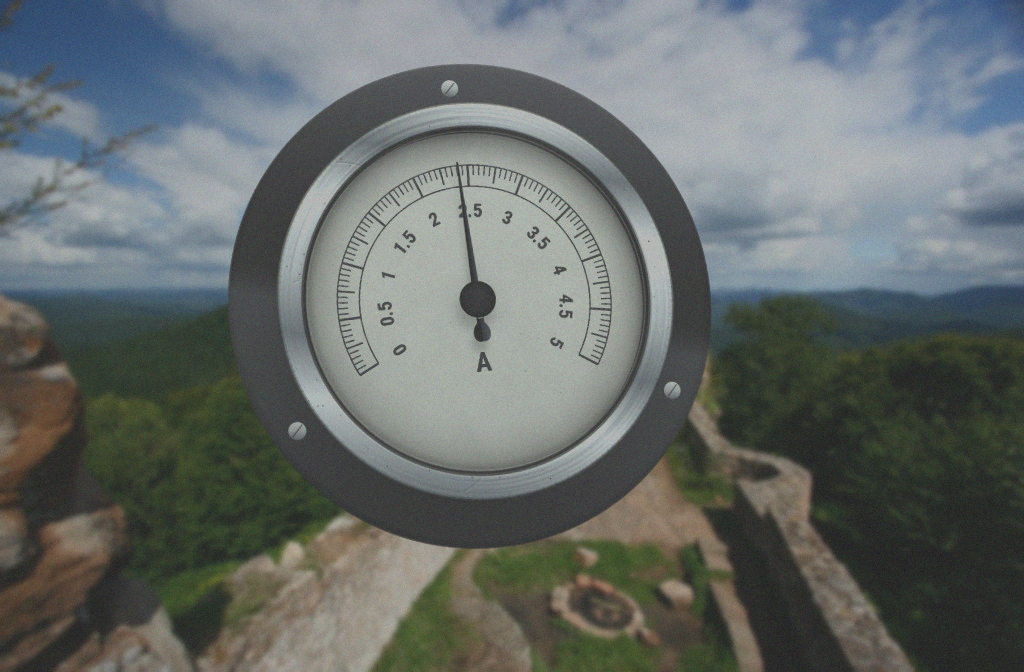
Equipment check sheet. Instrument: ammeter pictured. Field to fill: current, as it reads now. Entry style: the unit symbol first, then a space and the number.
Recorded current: A 2.4
